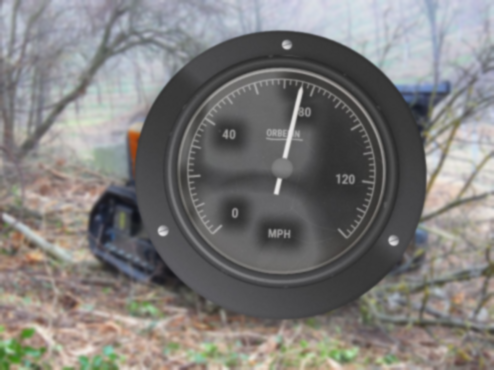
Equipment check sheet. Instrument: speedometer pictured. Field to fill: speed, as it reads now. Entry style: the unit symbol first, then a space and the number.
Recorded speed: mph 76
